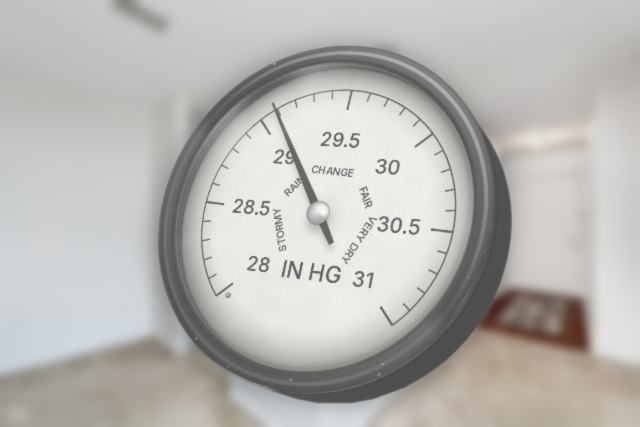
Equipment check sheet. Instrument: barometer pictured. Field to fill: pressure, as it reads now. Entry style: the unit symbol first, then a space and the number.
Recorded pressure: inHg 29.1
